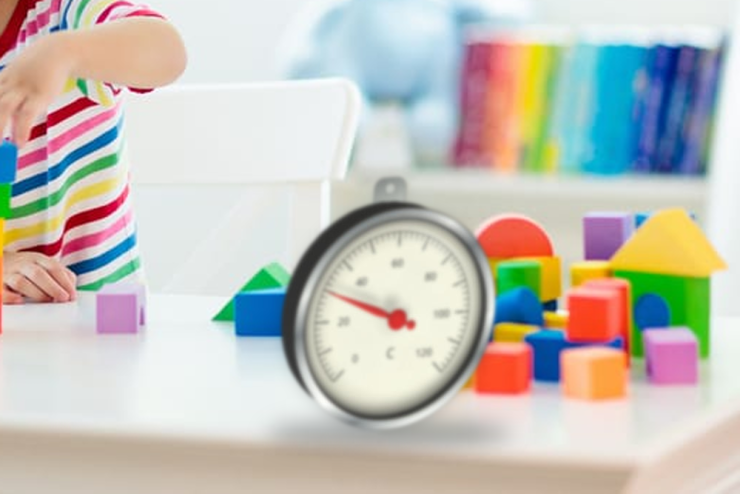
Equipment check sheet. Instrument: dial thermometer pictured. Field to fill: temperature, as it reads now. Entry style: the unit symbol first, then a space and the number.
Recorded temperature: °C 30
